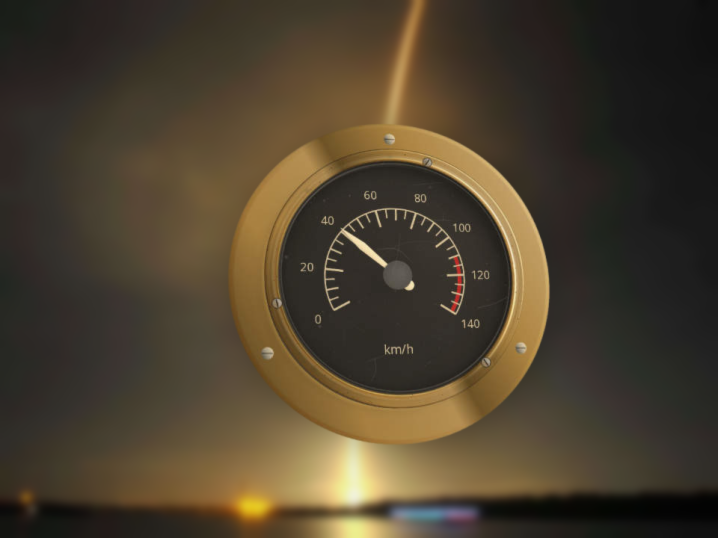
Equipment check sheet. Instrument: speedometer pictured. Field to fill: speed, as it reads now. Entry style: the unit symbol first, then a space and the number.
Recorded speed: km/h 40
